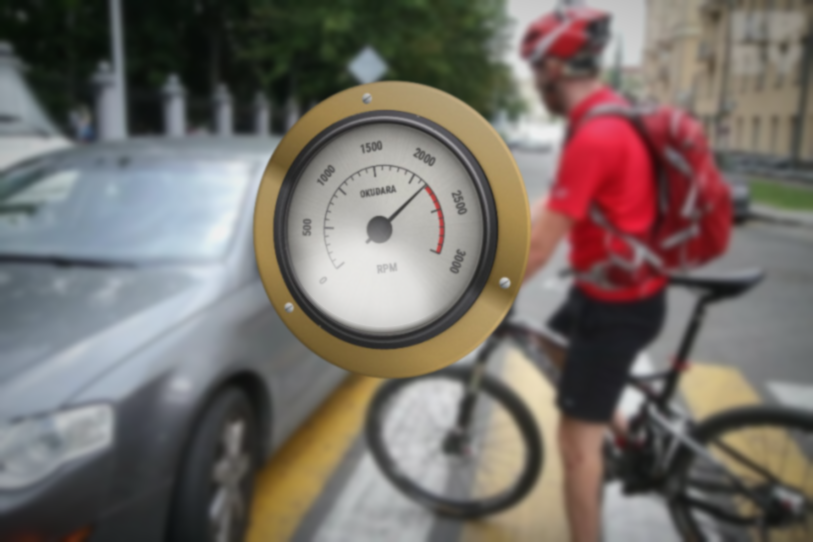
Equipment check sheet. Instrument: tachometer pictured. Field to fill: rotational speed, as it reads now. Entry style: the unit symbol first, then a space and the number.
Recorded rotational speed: rpm 2200
